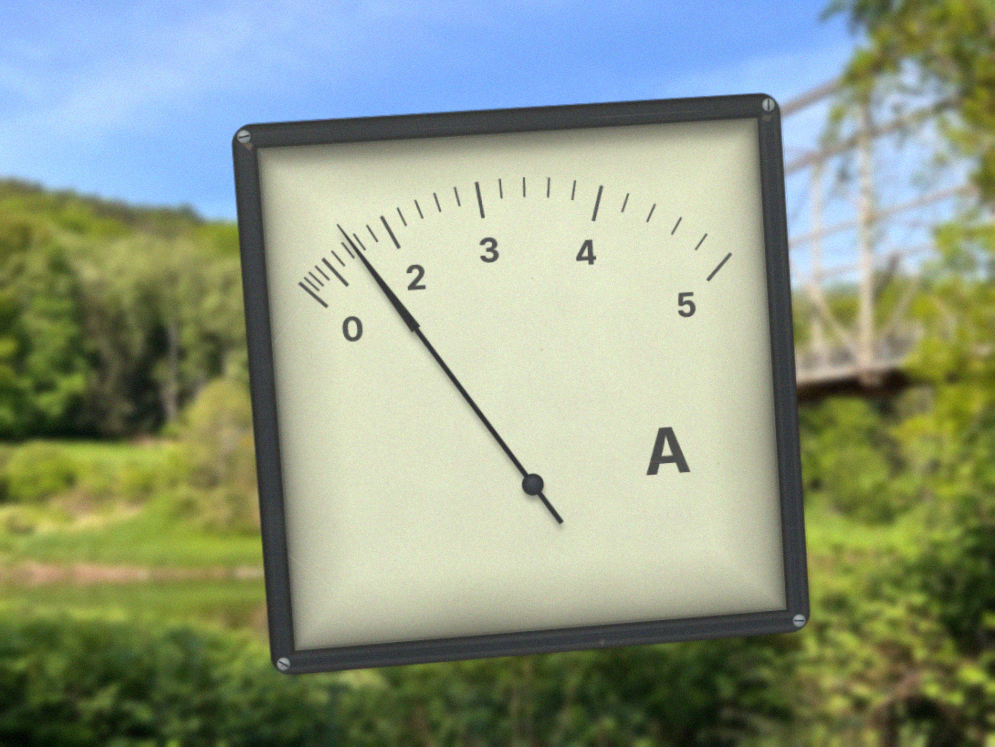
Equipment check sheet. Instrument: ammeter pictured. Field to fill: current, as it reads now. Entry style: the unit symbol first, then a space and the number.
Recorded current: A 1.5
